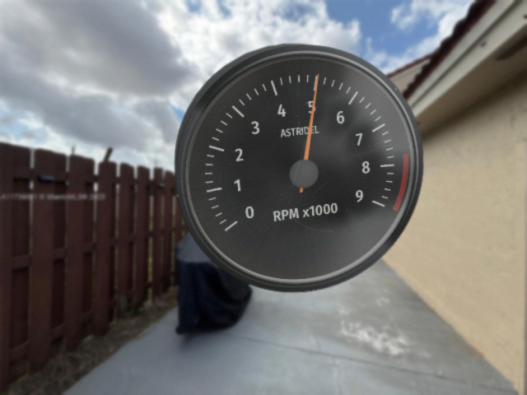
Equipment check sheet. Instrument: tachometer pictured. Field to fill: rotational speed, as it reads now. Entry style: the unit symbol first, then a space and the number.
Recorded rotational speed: rpm 5000
